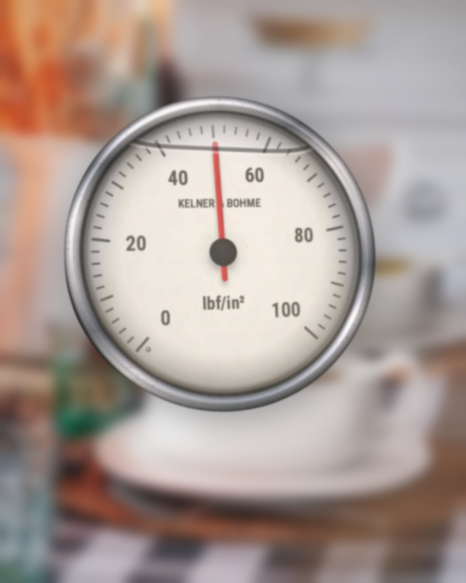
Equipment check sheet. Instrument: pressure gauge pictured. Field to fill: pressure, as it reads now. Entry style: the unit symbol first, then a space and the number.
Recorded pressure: psi 50
